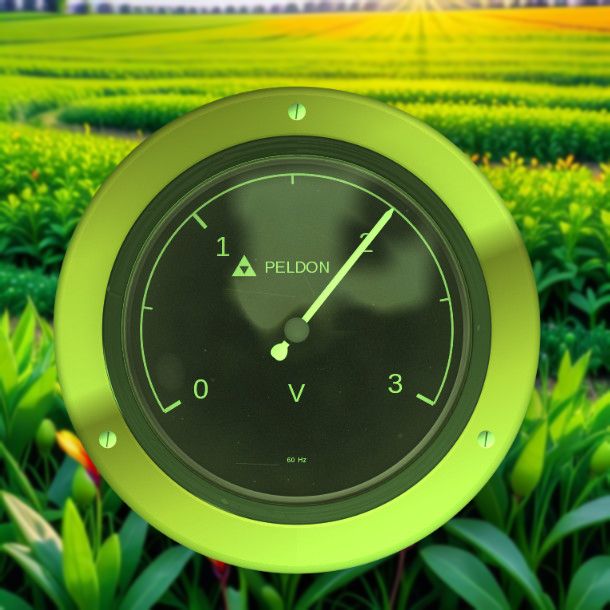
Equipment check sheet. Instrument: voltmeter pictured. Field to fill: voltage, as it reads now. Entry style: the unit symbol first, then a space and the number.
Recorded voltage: V 2
